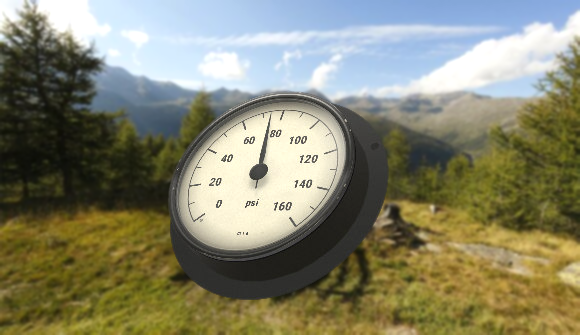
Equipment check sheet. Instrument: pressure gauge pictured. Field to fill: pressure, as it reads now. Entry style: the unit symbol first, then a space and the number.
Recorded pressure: psi 75
